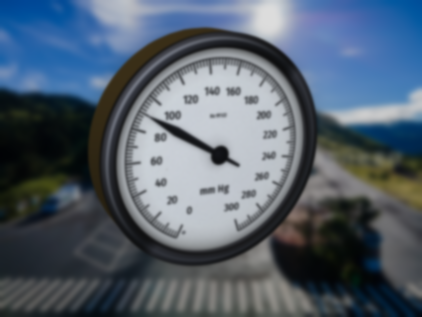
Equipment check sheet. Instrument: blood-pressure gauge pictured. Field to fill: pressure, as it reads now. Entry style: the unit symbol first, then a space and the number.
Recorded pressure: mmHg 90
